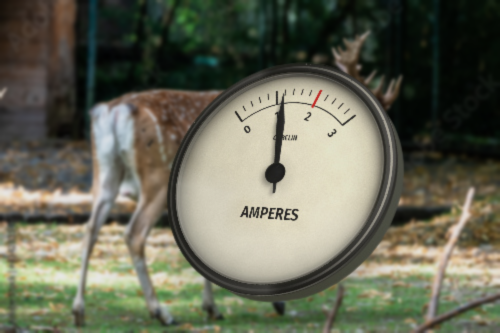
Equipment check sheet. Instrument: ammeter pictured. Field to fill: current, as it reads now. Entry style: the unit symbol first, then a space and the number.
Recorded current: A 1.2
